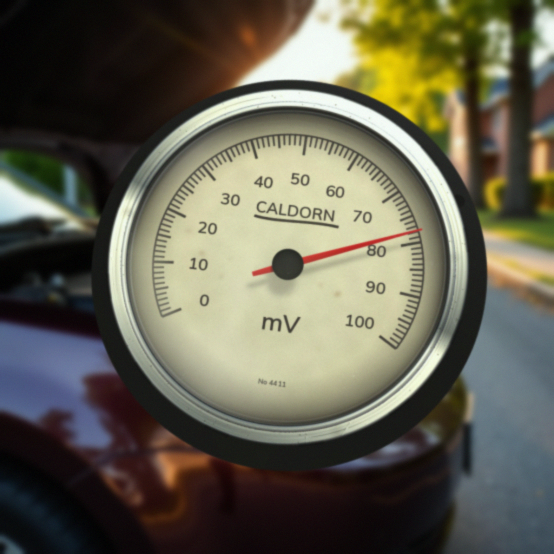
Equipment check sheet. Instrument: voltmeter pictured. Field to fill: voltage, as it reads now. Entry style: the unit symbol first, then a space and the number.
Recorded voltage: mV 78
